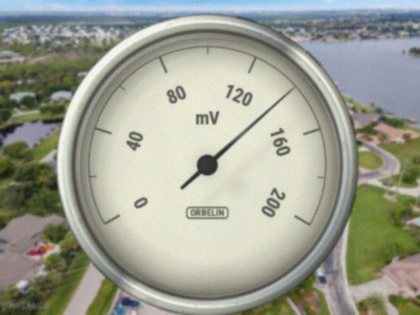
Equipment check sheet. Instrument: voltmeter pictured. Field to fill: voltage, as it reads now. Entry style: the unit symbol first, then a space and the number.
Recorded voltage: mV 140
